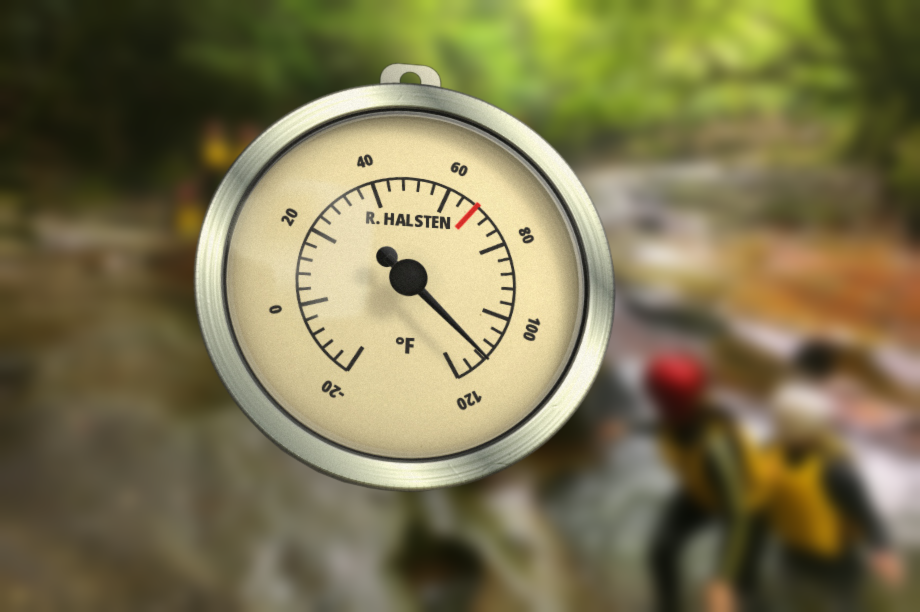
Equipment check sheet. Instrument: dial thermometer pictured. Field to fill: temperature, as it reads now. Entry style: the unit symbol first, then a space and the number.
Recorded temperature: °F 112
